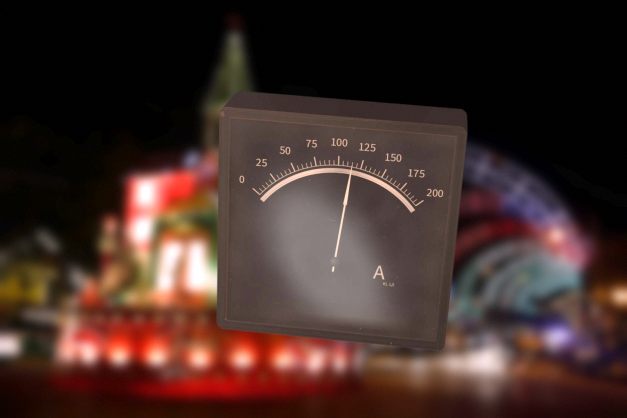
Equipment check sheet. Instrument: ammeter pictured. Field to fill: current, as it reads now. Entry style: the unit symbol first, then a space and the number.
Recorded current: A 115
